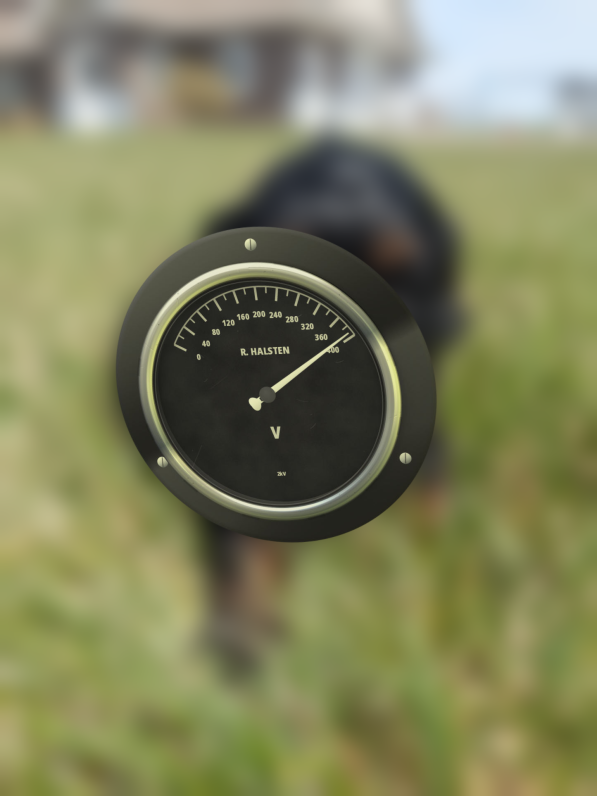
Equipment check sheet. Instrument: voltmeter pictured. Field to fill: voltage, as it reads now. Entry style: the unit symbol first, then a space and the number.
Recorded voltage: V 390
